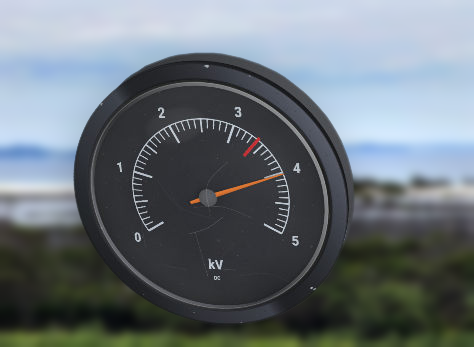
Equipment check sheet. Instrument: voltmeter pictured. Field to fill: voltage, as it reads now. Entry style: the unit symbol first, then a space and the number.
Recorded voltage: kV 4
